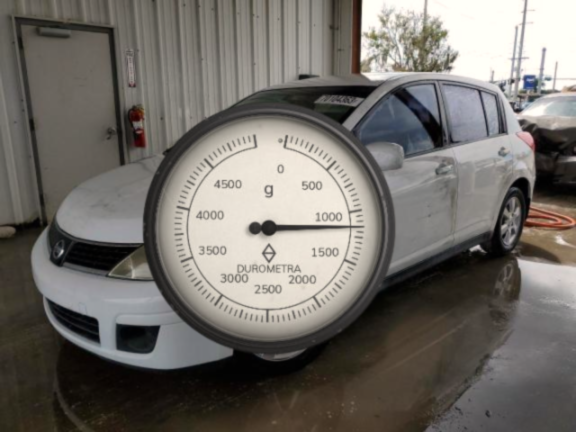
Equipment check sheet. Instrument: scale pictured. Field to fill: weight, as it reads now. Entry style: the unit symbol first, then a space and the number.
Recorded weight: g 1150
